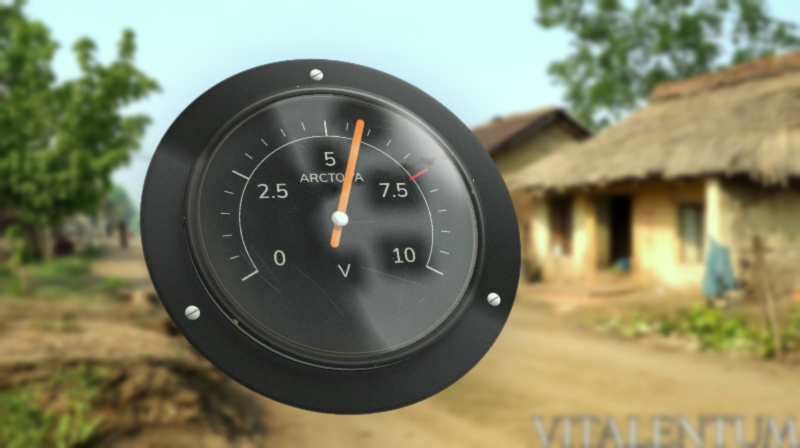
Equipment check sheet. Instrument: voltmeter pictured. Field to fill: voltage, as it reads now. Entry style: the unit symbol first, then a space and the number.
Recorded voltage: V 5.75
